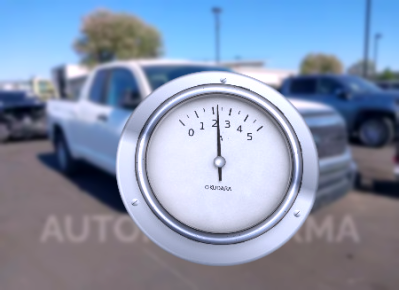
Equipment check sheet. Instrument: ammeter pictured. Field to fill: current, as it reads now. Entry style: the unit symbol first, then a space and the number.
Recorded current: A 2.25
